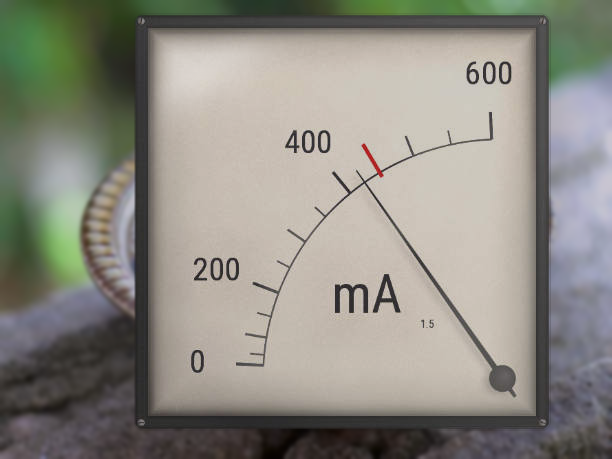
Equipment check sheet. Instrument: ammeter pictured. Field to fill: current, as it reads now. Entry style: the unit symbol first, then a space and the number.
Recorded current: mA 425
